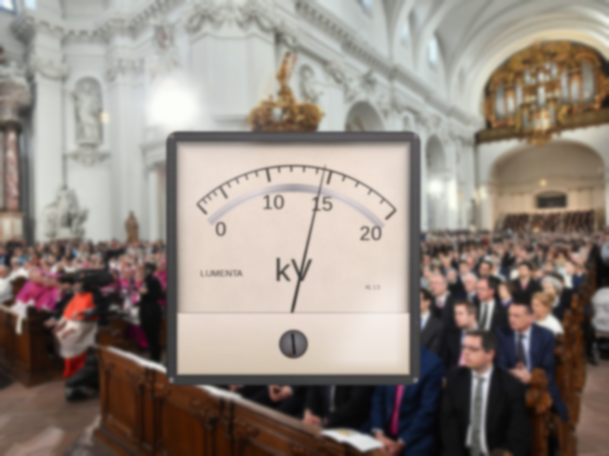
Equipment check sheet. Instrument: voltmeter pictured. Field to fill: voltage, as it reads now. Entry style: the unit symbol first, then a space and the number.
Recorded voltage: kV 14.5
